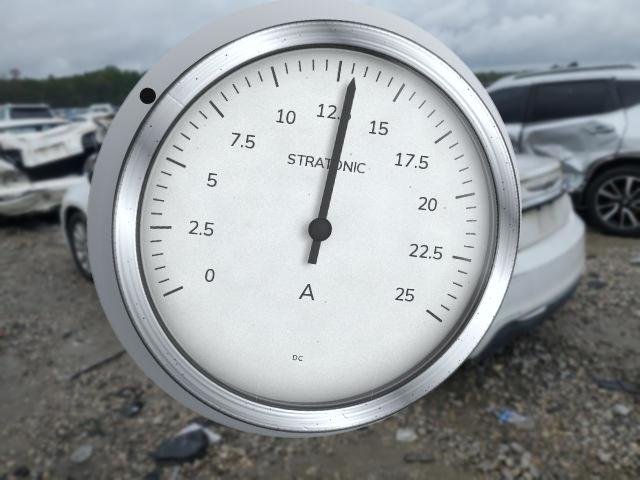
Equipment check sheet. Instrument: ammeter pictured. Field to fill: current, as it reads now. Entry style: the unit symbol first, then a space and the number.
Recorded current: A 13
